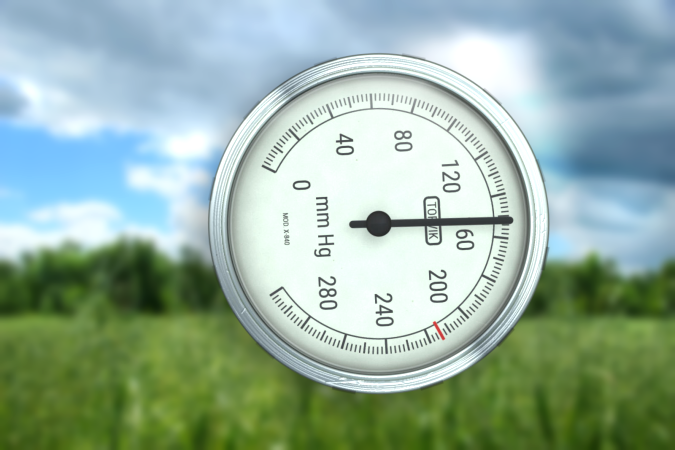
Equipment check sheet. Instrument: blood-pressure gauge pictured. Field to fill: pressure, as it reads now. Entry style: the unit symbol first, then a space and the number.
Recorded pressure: mmHg 152
